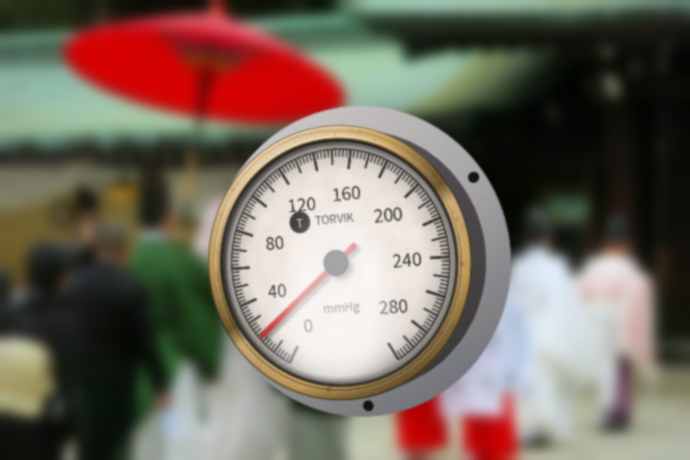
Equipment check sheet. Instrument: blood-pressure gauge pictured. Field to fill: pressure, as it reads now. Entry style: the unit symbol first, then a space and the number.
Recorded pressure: mmHg 20
